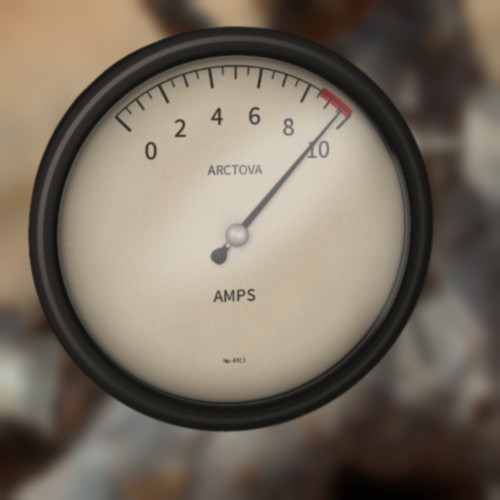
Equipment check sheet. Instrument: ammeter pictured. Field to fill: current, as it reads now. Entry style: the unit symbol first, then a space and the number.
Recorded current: A 9.5
